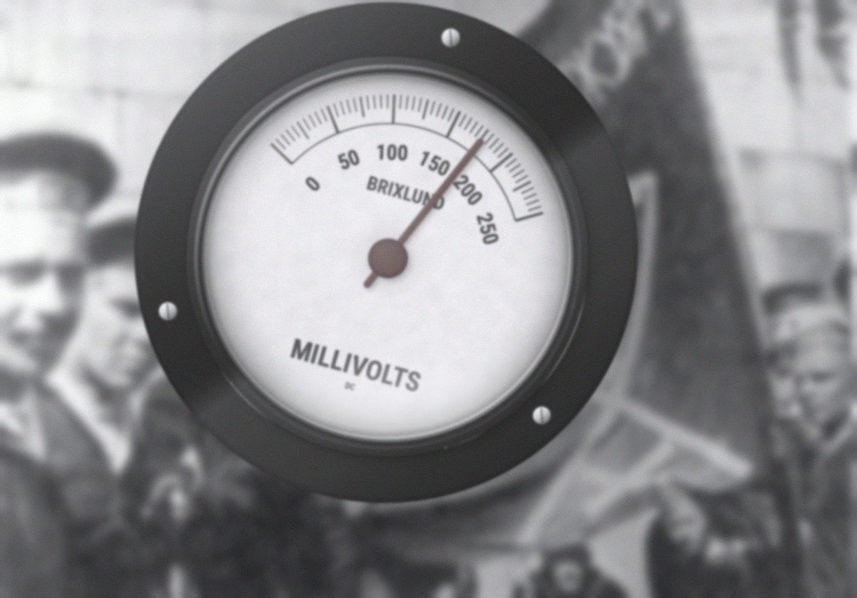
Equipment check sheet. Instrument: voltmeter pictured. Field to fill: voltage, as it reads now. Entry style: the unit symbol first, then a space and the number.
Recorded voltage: mV 175
